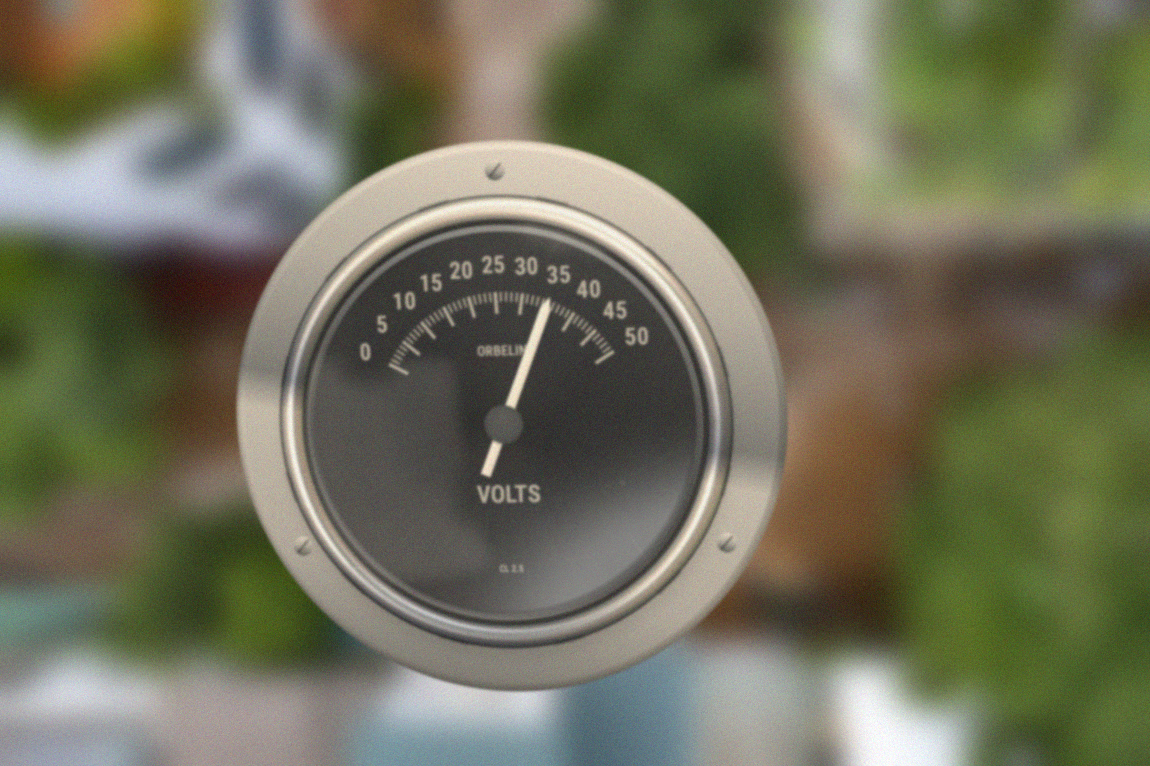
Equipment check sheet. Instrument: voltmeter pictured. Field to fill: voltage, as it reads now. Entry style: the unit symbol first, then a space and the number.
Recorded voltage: V 35
